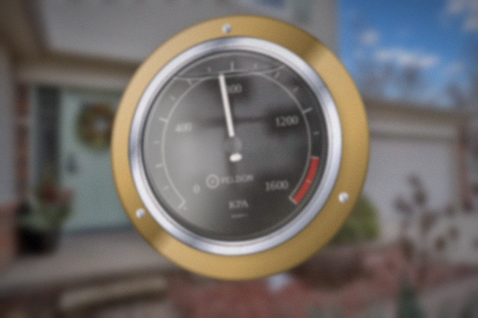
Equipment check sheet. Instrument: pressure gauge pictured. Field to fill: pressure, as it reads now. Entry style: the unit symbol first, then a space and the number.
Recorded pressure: kPa 750
